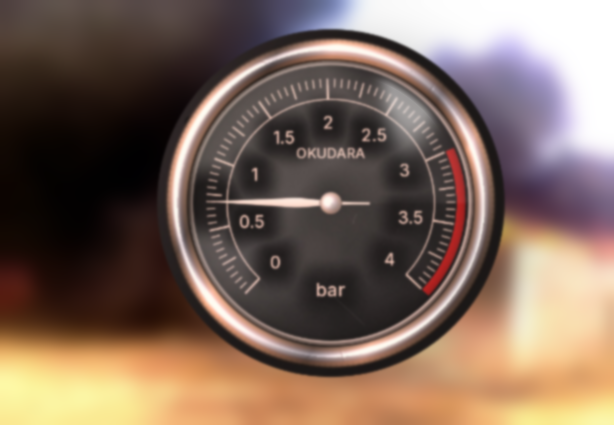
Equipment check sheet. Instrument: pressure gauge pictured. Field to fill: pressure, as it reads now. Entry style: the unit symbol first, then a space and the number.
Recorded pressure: bar 0.7
